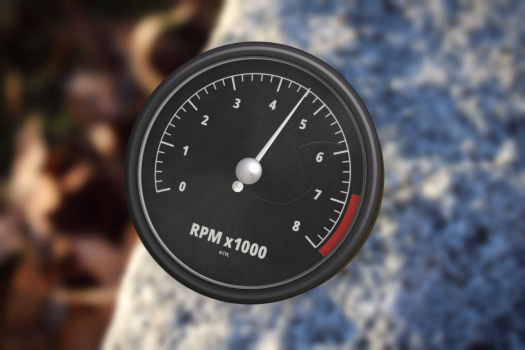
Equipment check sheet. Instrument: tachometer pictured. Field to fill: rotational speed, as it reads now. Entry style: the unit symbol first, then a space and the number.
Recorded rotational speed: rpm 4600
